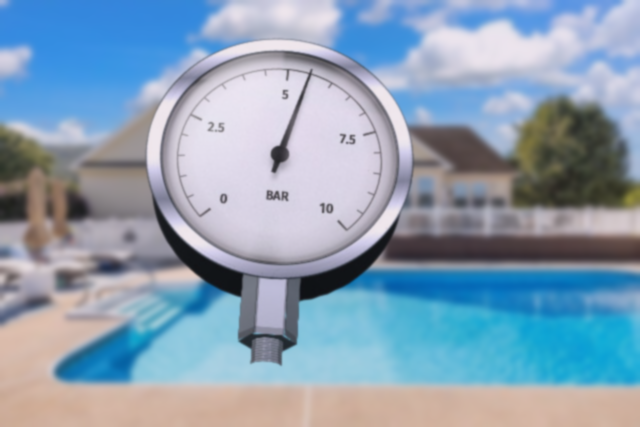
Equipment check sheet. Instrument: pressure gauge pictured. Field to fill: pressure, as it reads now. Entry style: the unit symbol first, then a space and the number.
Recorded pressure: bar 5.5
